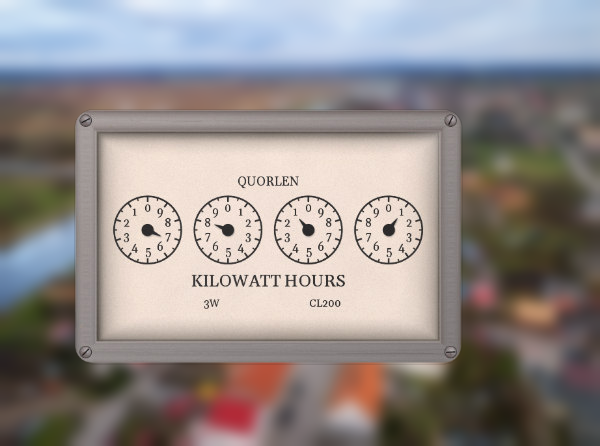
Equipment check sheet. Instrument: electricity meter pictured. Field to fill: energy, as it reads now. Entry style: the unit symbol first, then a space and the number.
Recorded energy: kWh 6811
